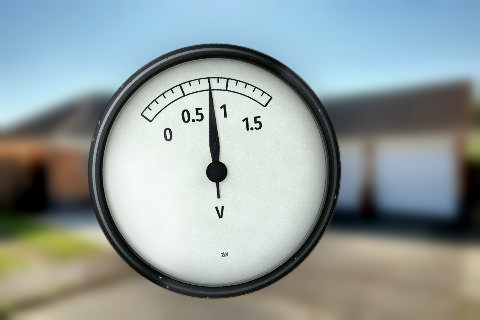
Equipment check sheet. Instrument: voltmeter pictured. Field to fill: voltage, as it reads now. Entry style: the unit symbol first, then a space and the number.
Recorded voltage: V 0.8
